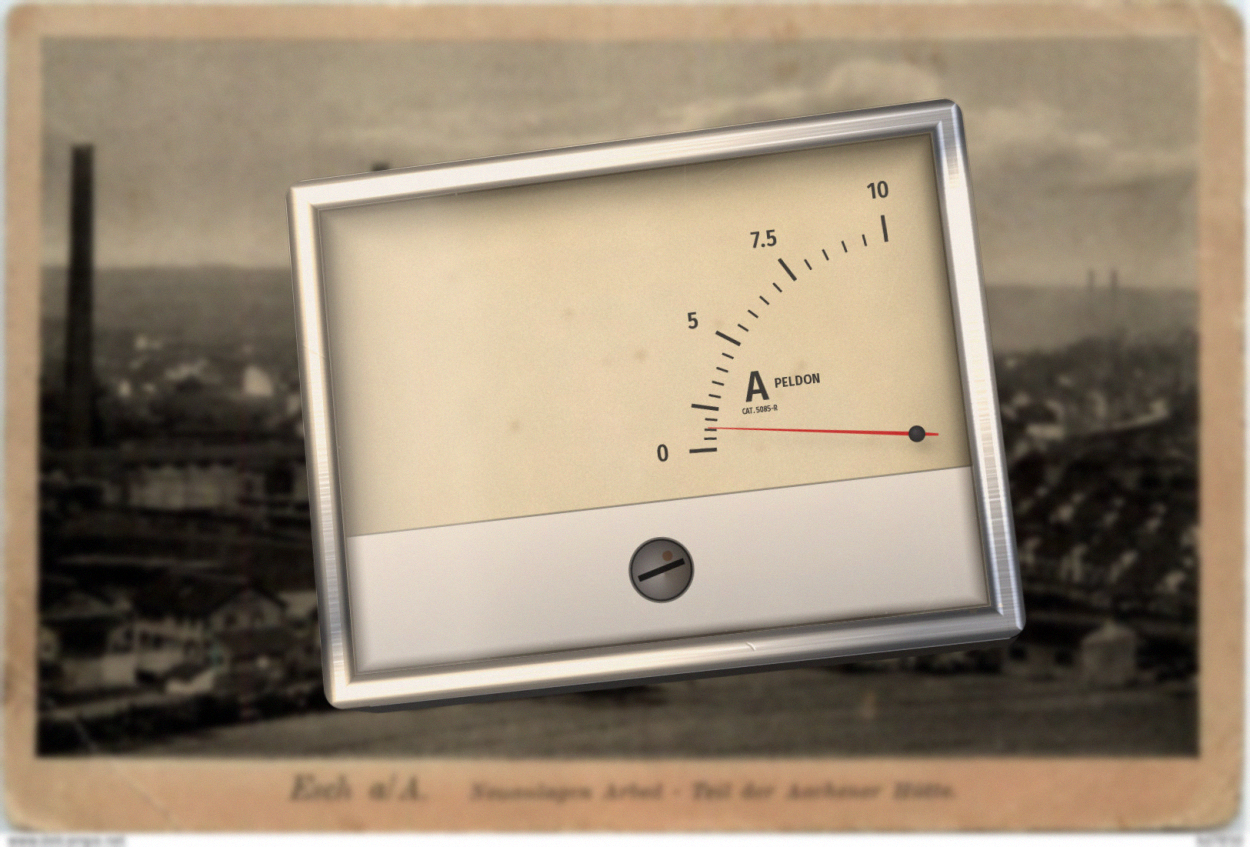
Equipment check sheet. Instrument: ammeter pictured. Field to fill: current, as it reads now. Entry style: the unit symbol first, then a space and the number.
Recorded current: A 1.5
